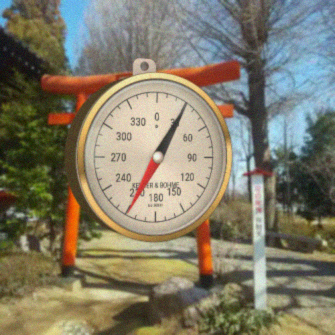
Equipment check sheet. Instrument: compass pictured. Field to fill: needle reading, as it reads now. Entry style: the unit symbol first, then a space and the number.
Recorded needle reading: ° 210
